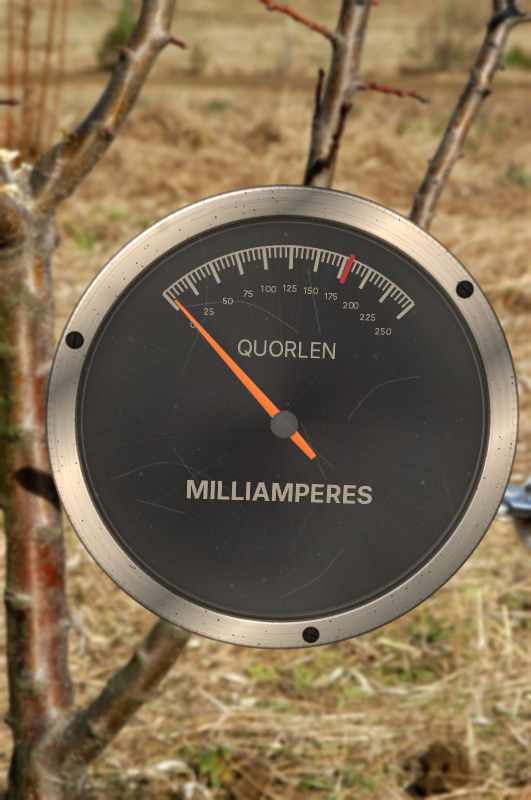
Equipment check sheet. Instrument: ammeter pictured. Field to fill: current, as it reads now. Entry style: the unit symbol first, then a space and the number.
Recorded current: mA 5
